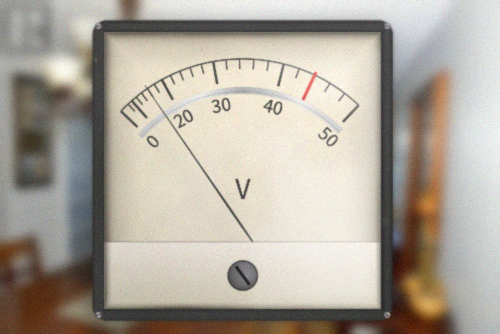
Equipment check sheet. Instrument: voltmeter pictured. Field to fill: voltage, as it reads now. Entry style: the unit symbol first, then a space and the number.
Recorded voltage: V 16
